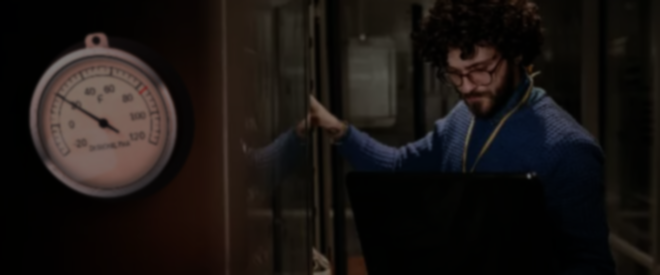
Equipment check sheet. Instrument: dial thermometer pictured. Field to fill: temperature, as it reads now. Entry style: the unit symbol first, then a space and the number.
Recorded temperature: °F 20
